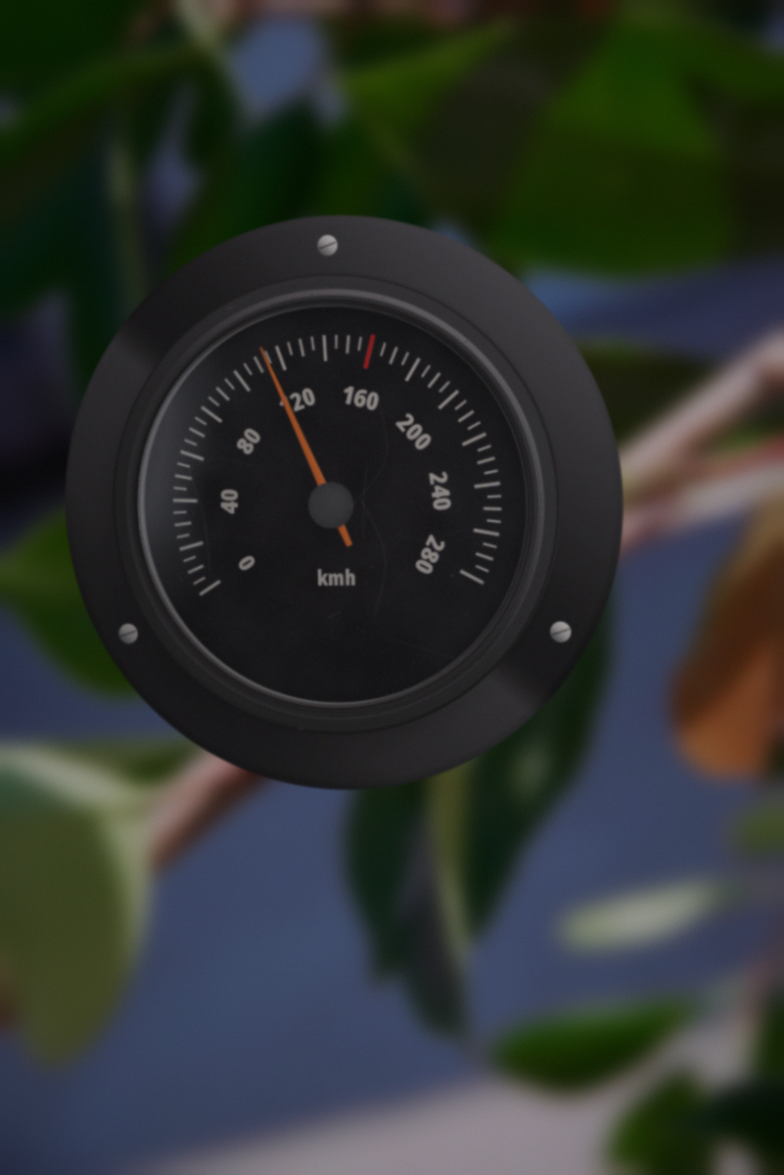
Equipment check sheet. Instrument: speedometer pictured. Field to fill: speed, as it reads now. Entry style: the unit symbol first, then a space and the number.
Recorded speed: km/h 115
